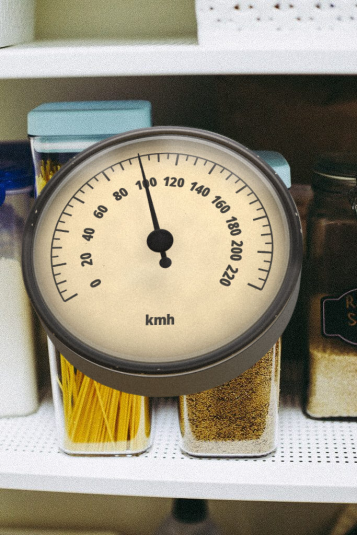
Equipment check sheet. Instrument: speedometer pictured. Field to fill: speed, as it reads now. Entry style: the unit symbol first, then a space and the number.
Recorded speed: km/h 100
